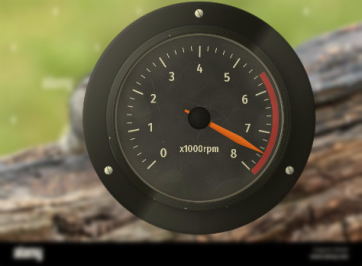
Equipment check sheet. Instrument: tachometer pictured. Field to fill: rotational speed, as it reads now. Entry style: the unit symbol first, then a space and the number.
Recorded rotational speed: rpm 7500
